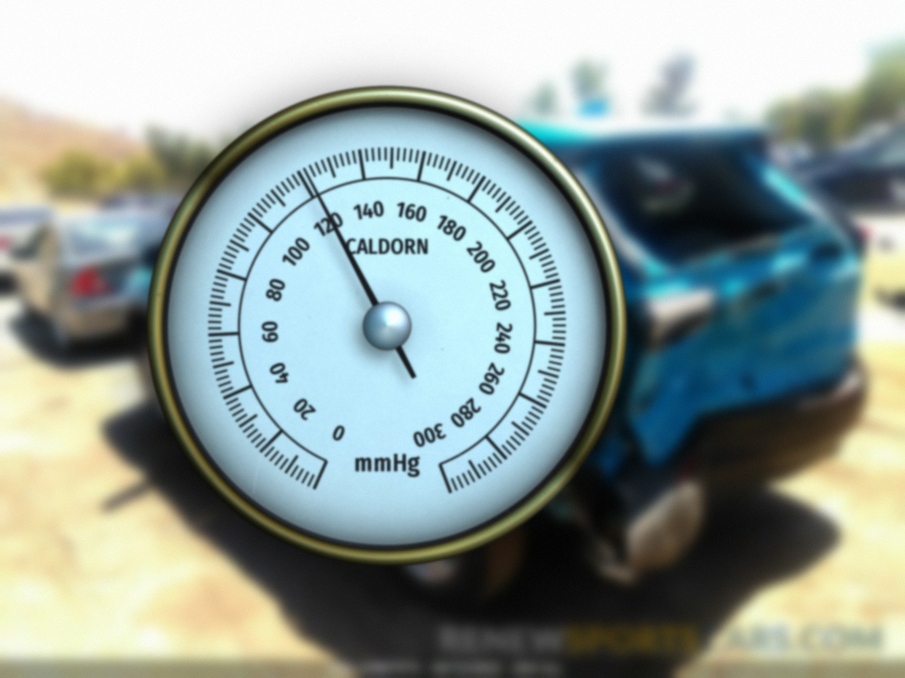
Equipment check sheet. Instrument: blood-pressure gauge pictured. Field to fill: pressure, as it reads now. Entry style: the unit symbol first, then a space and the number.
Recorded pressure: mmHg 122
